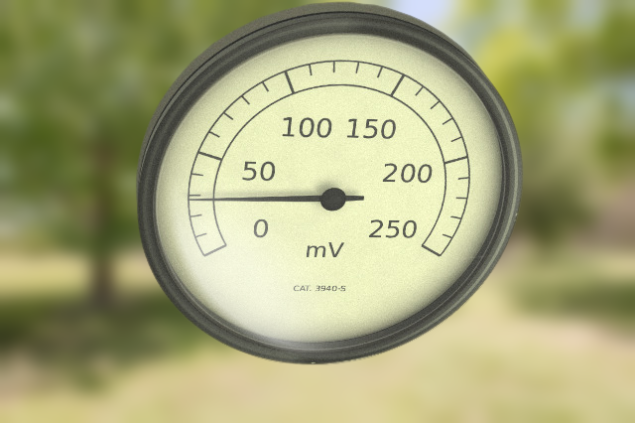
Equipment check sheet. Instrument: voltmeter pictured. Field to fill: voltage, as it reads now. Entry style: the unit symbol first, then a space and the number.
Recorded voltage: mV 30
